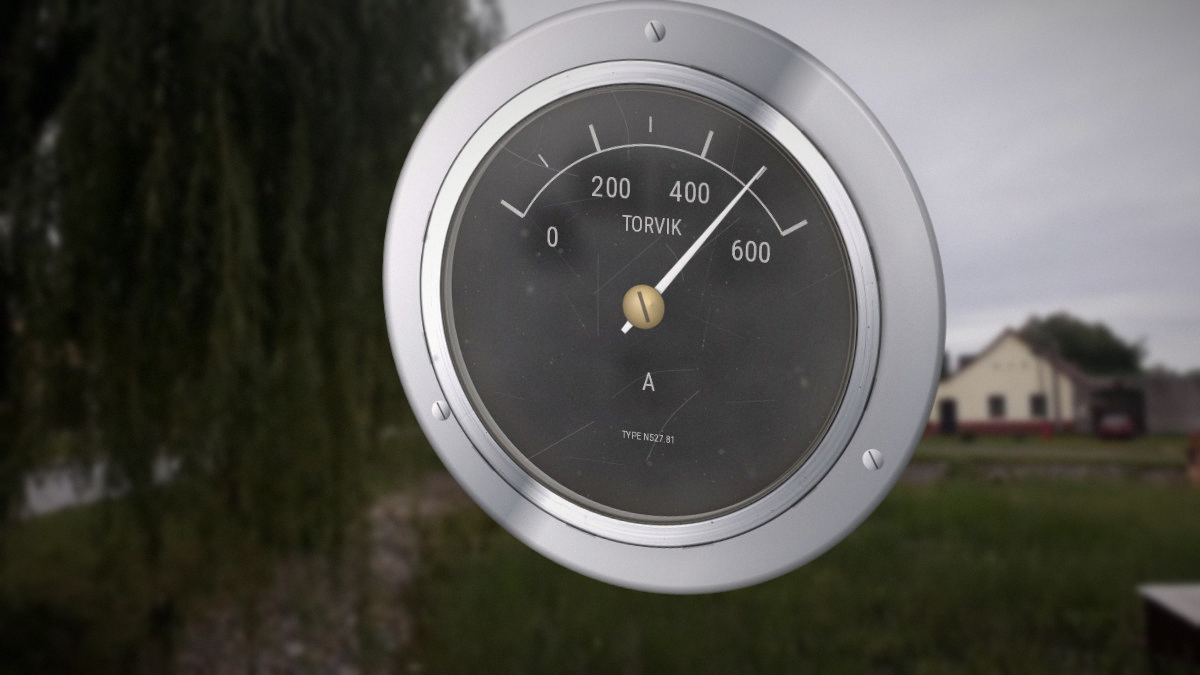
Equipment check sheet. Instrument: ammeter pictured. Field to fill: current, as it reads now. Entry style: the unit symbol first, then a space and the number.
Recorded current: A 500
